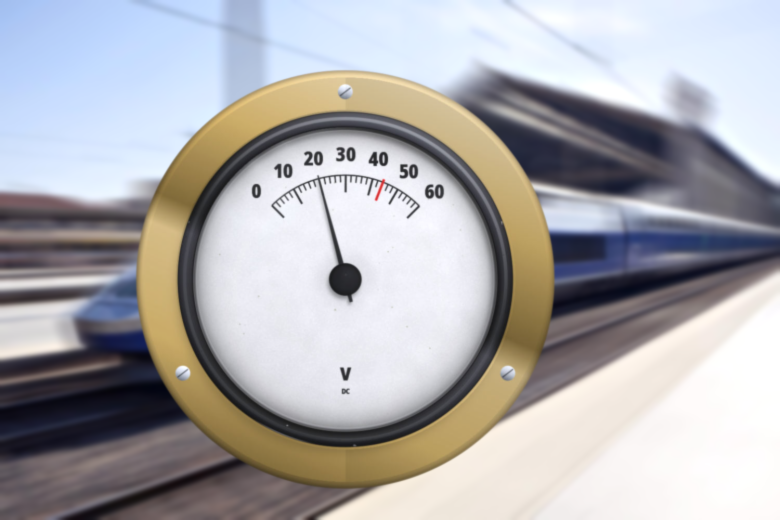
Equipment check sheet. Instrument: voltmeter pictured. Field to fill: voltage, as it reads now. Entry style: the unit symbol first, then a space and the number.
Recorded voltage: V 20
